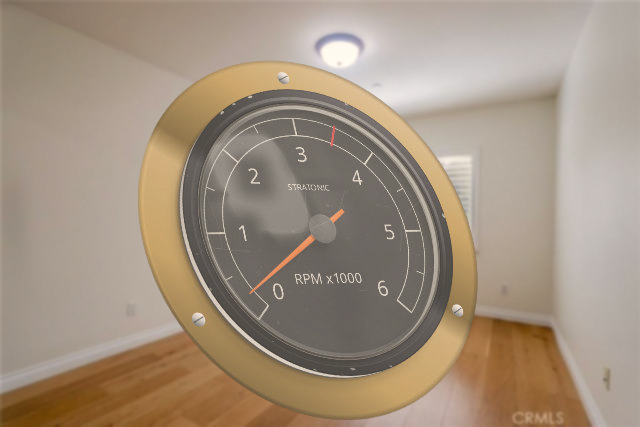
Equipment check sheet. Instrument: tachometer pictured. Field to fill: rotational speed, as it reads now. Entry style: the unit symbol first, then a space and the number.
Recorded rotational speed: rpm 250
